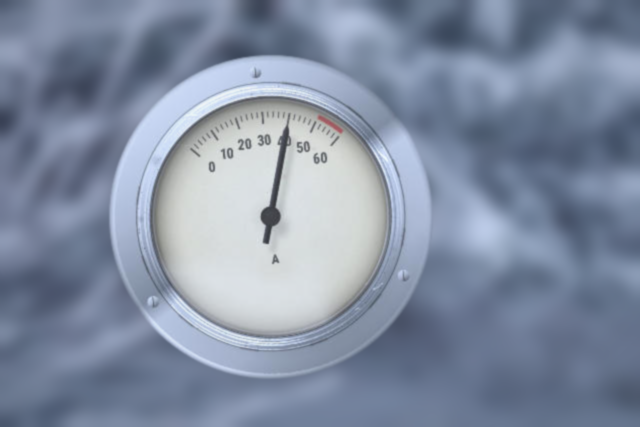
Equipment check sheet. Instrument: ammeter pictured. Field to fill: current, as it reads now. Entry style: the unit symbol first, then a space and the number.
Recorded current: A 40
